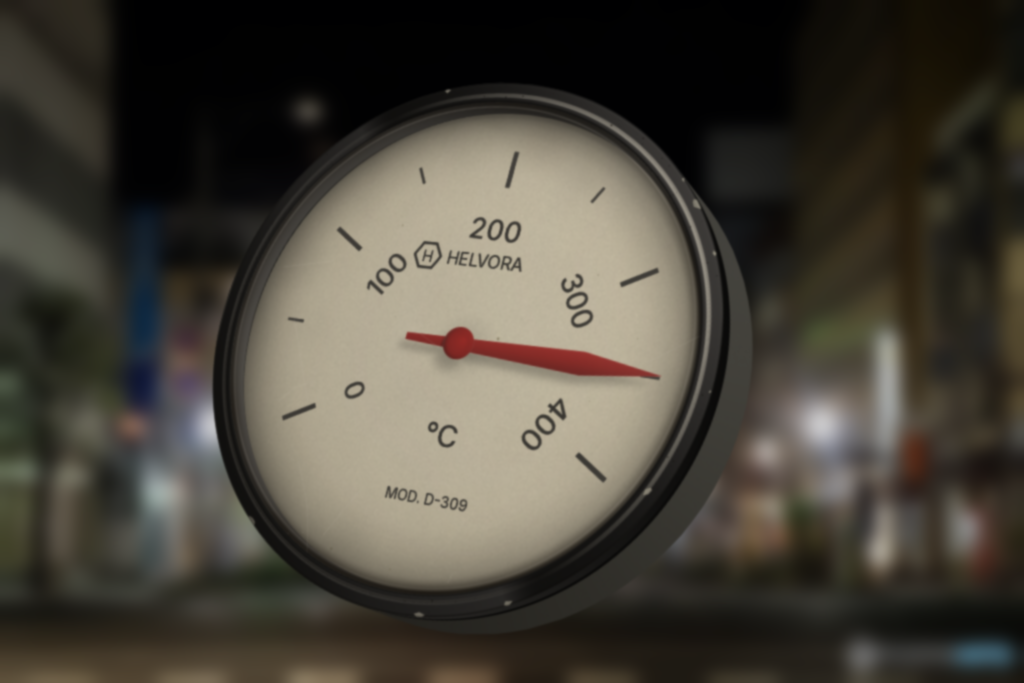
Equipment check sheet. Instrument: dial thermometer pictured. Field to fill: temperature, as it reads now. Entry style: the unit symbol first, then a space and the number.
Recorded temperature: °C 350
